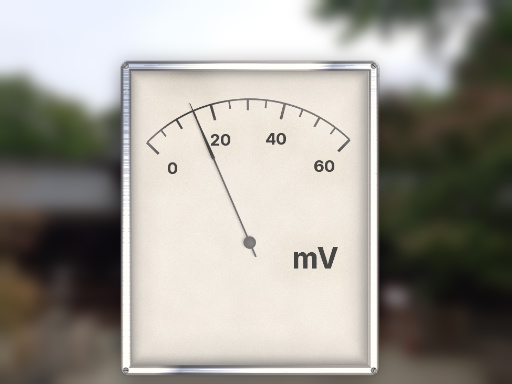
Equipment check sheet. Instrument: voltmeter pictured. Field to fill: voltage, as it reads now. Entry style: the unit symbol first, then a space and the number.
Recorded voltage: mV 15
